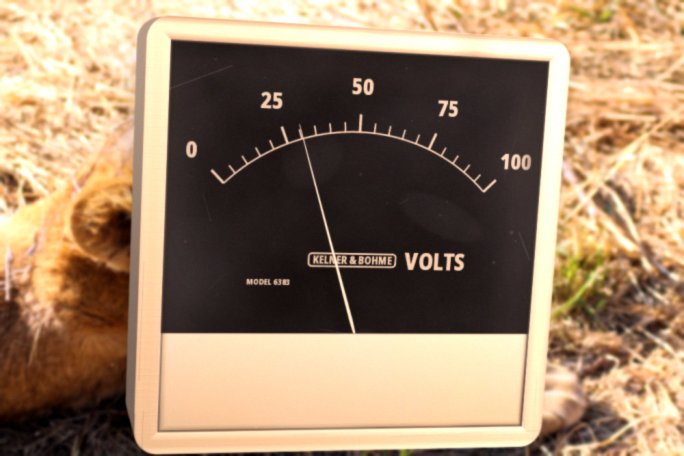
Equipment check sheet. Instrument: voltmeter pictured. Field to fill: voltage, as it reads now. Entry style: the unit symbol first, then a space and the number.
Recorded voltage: V 30
